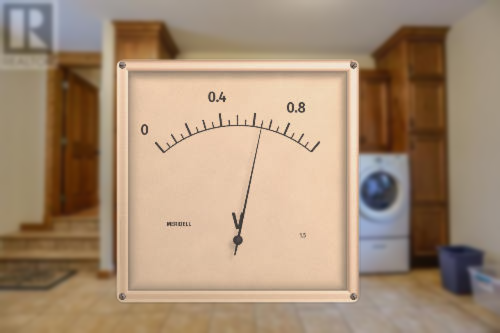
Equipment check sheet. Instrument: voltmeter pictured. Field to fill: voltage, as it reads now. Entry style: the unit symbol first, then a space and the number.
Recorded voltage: V 0.65
